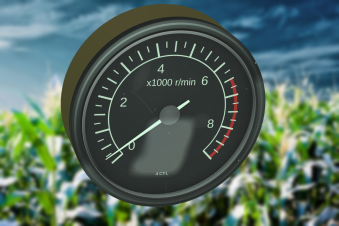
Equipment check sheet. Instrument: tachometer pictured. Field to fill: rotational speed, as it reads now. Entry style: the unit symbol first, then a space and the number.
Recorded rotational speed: rpm 250
